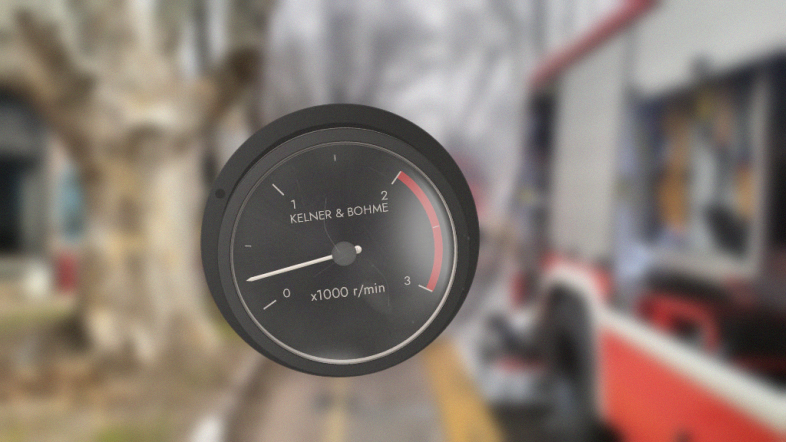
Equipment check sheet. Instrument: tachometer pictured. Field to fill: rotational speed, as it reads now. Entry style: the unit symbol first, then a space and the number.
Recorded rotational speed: rpm 250
